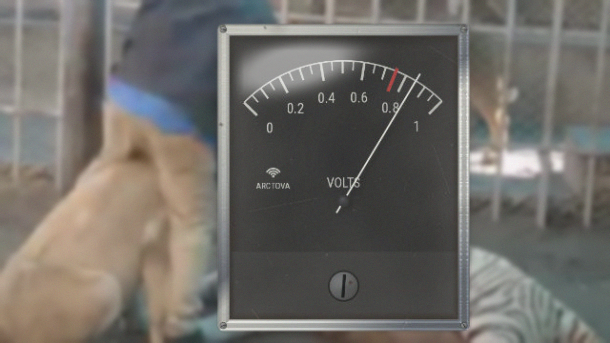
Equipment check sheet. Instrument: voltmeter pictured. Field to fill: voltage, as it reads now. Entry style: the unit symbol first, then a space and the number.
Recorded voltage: V 0.85
